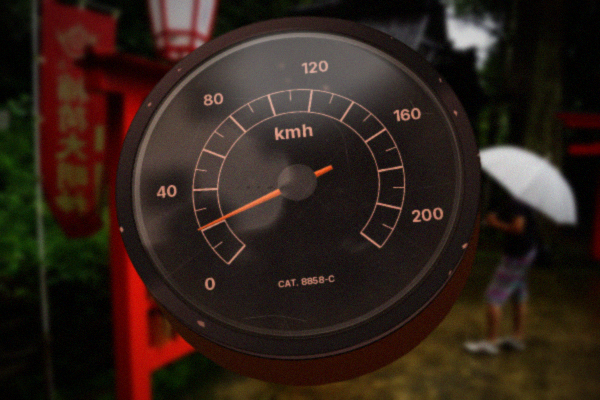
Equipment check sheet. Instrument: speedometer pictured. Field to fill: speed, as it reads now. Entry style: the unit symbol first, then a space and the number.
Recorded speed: km/h 20
